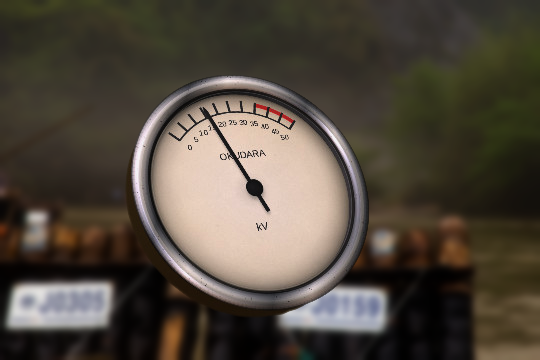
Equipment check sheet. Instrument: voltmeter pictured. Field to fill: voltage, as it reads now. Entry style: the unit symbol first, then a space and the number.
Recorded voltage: kV 15
